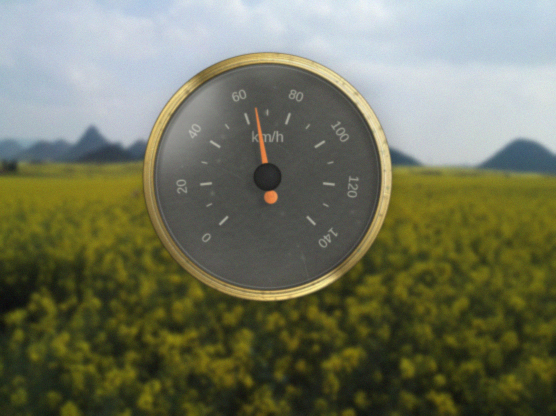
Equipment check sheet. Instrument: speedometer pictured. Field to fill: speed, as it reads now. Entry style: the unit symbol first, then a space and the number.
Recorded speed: km/h 65
